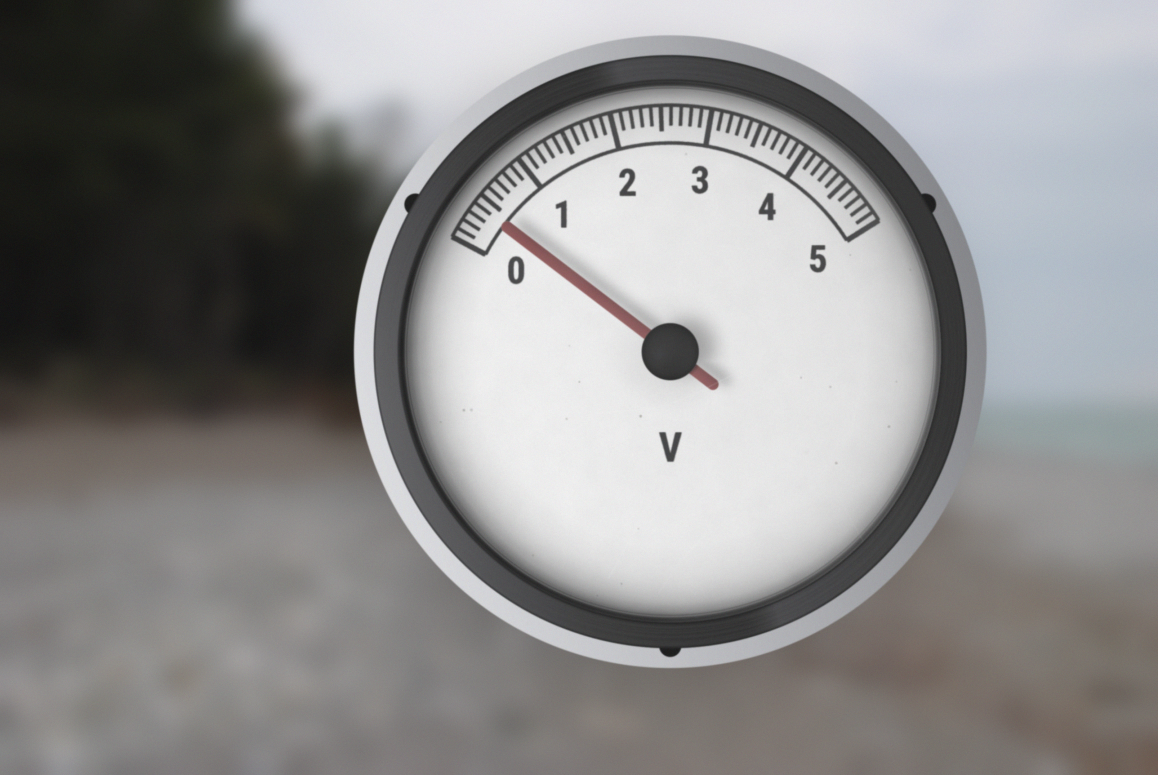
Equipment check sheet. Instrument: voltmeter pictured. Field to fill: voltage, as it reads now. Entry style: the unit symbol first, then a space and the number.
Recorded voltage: V 0.4
